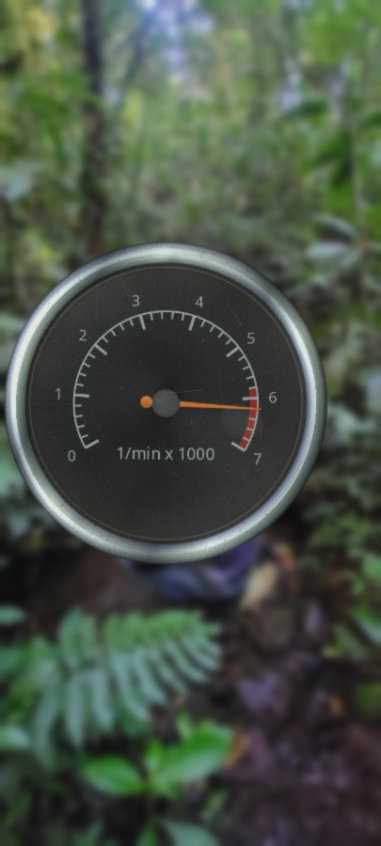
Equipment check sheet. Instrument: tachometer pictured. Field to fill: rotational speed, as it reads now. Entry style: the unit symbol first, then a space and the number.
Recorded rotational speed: rpm 6200
